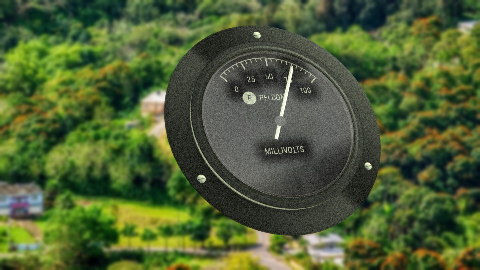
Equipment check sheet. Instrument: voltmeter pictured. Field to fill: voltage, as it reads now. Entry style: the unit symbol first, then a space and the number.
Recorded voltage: mV 75
